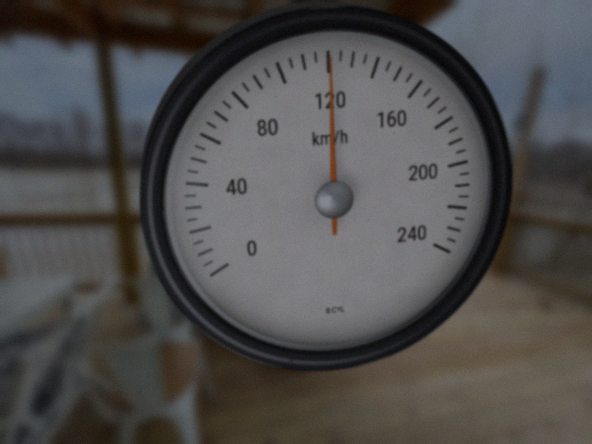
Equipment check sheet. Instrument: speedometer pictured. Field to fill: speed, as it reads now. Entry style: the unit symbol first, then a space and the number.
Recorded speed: km/h 120
